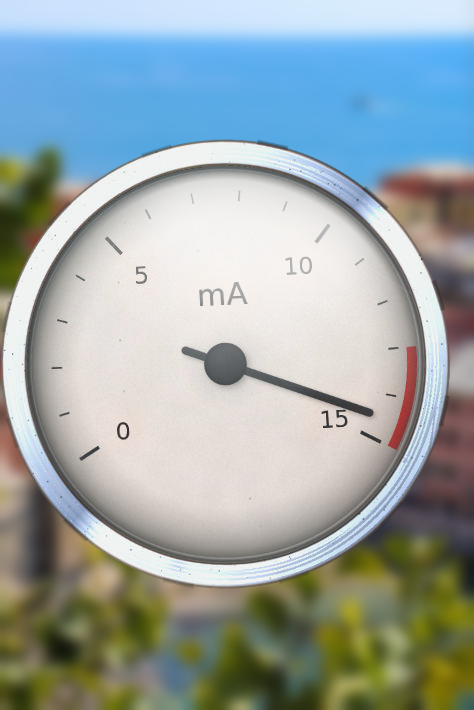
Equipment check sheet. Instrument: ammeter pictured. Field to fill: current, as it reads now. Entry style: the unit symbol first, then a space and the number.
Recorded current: mA 14.5
